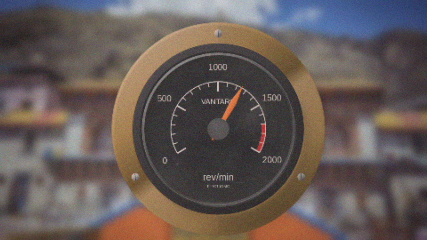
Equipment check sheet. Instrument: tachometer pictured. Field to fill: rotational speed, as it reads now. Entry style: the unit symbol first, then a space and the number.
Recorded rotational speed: rpm 1250
